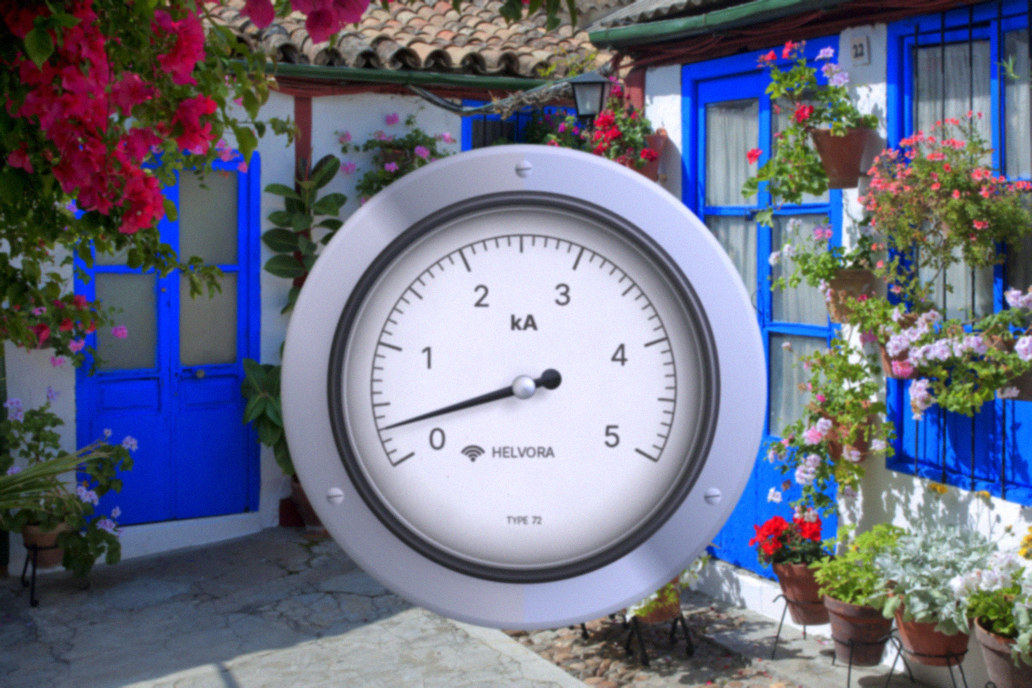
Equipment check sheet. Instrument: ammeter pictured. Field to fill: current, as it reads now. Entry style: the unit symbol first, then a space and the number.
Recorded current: kA 0.3
